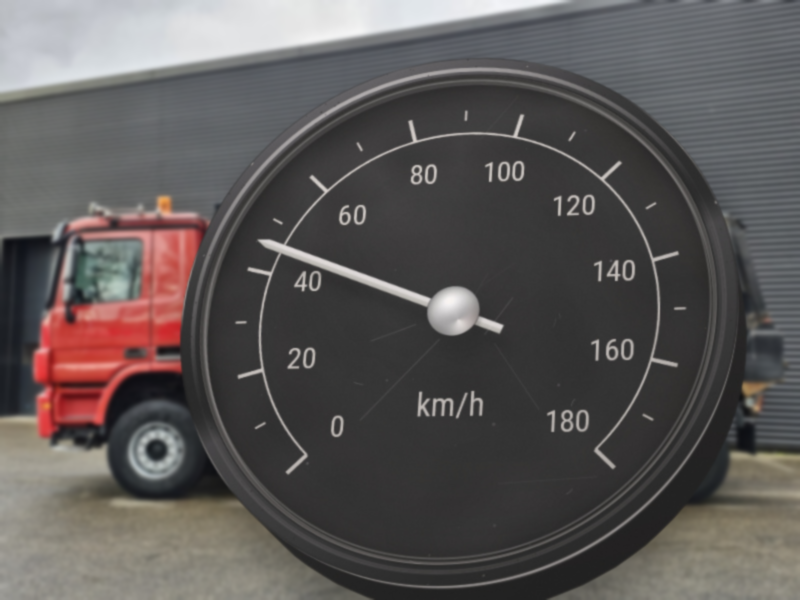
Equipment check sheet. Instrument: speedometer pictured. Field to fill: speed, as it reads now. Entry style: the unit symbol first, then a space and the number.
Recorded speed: km/h 45
